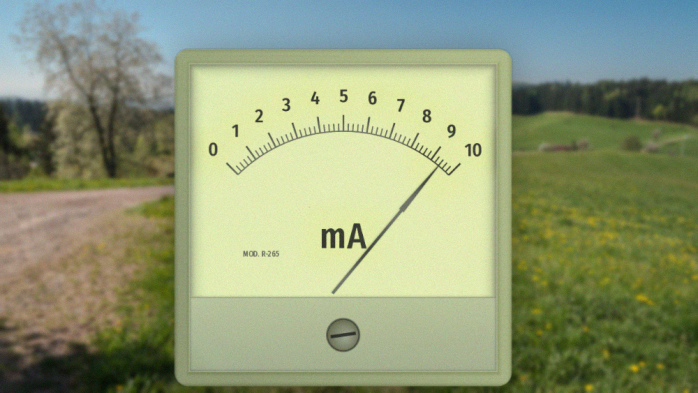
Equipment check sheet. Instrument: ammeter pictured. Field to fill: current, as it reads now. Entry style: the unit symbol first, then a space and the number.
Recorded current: mA 9.4
